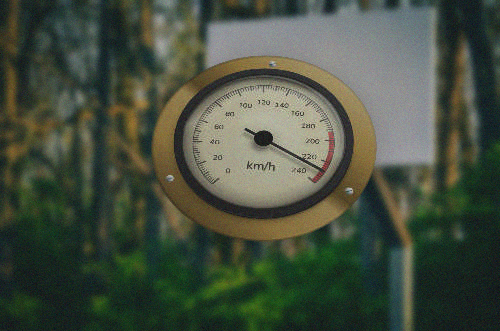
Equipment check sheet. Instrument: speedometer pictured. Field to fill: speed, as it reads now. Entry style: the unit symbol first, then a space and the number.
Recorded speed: km/h 230
